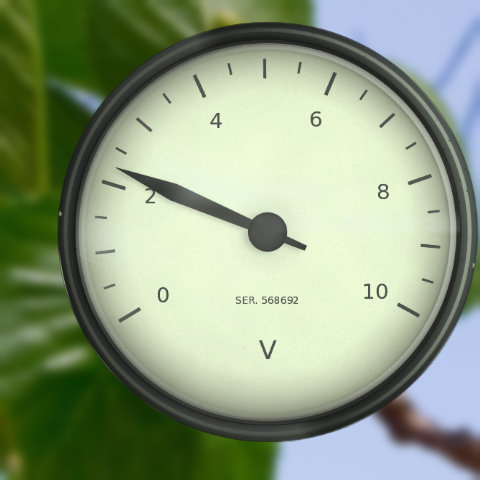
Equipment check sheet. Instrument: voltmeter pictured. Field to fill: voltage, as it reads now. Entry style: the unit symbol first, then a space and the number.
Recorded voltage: V 2.25
